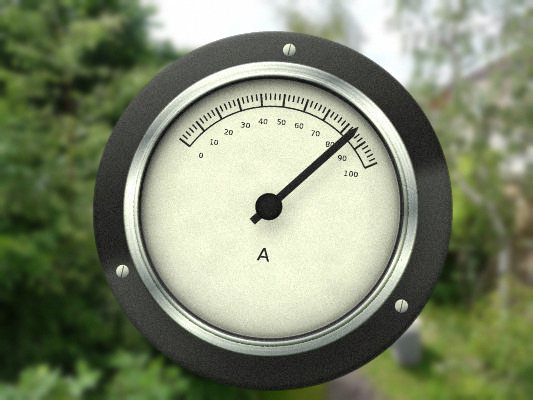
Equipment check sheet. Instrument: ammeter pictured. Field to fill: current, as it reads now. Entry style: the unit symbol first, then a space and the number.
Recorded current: A 84
